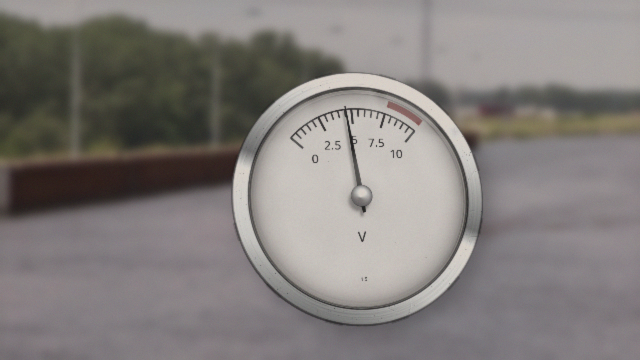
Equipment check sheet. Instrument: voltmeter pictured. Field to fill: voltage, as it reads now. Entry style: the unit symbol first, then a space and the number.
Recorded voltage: V 4.5
